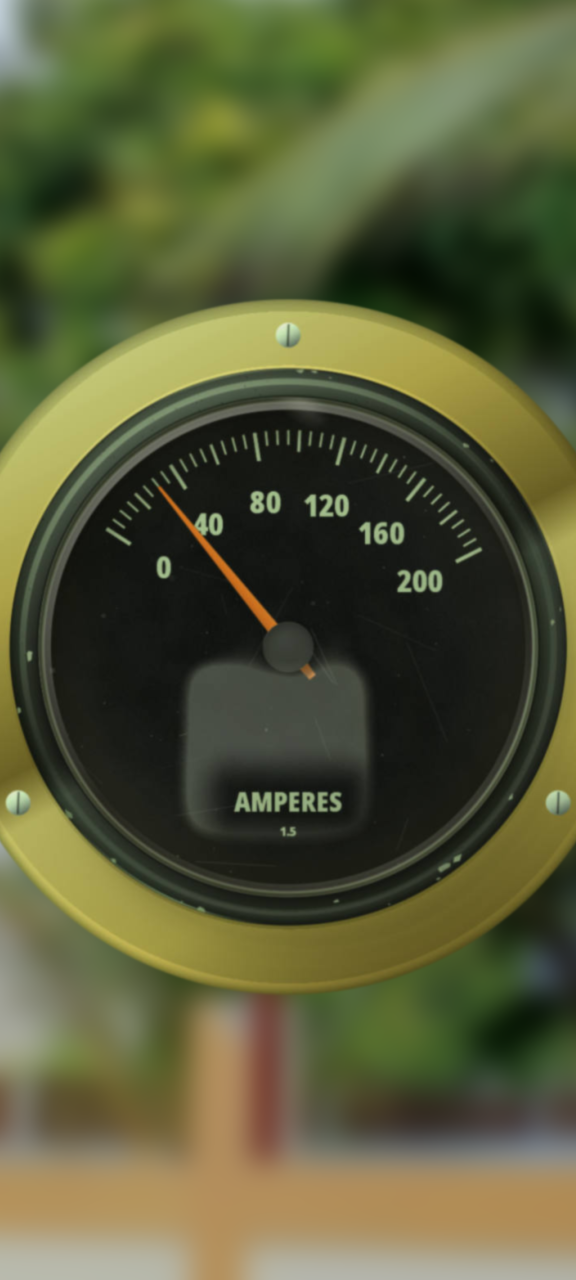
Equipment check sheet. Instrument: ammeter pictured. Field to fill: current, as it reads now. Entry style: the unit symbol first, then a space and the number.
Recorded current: A 30
